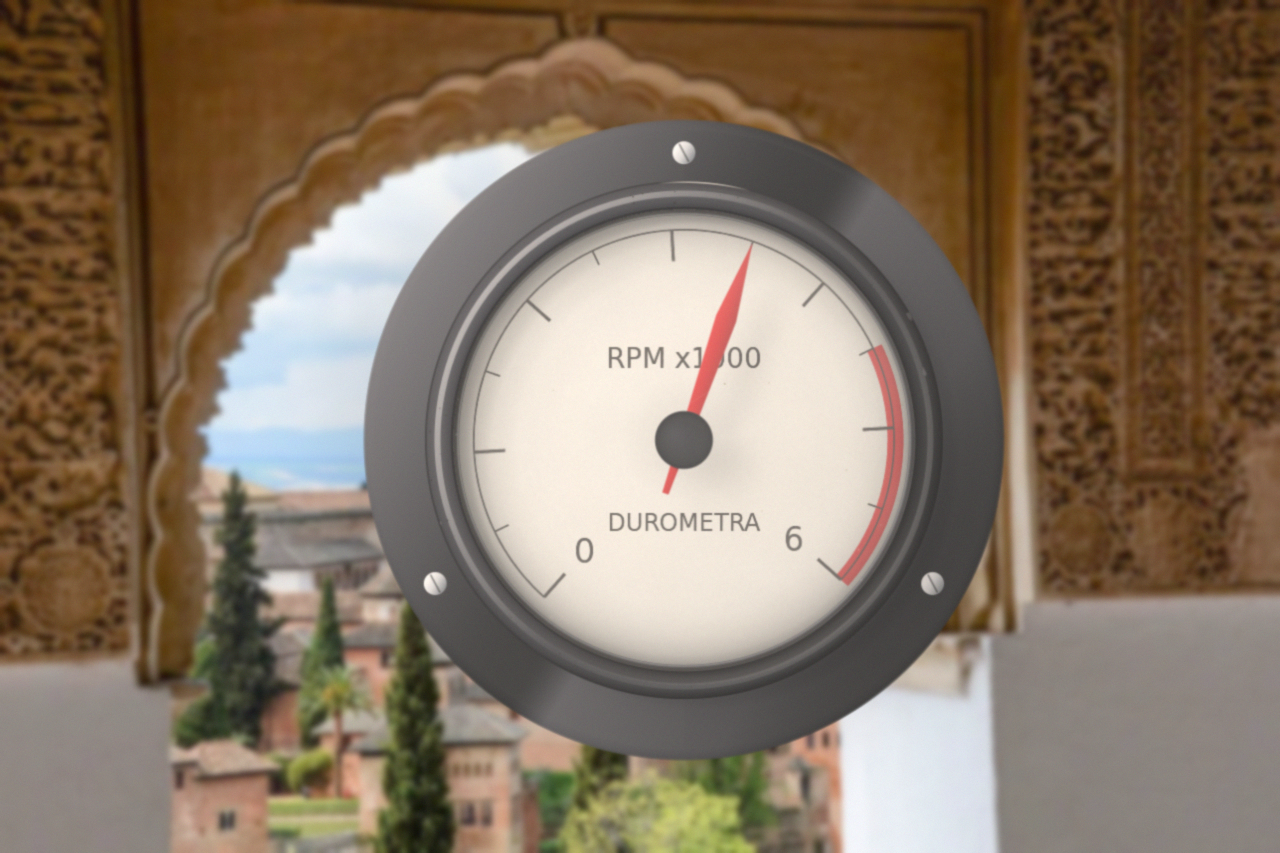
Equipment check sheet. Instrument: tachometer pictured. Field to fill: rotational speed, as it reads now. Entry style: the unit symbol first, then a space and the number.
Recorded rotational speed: rpm 3500
